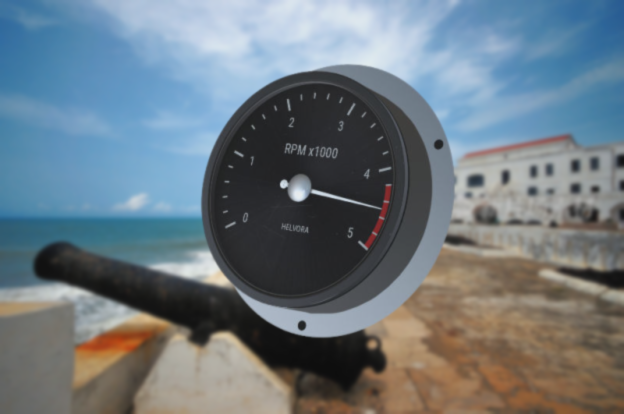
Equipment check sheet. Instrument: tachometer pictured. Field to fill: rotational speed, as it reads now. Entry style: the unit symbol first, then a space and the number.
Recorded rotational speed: rpm 4500
